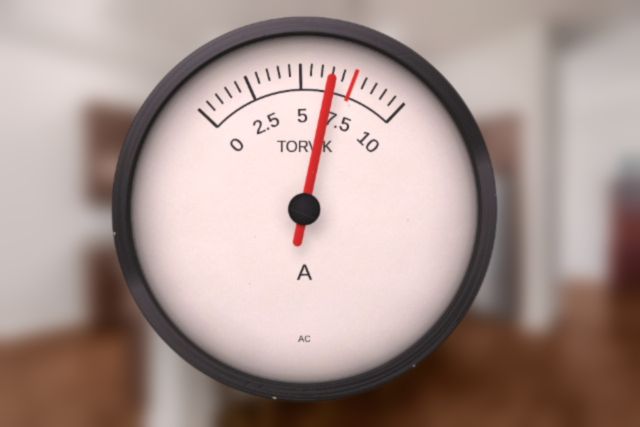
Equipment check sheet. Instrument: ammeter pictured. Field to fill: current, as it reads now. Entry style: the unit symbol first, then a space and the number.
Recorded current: A 6.5
